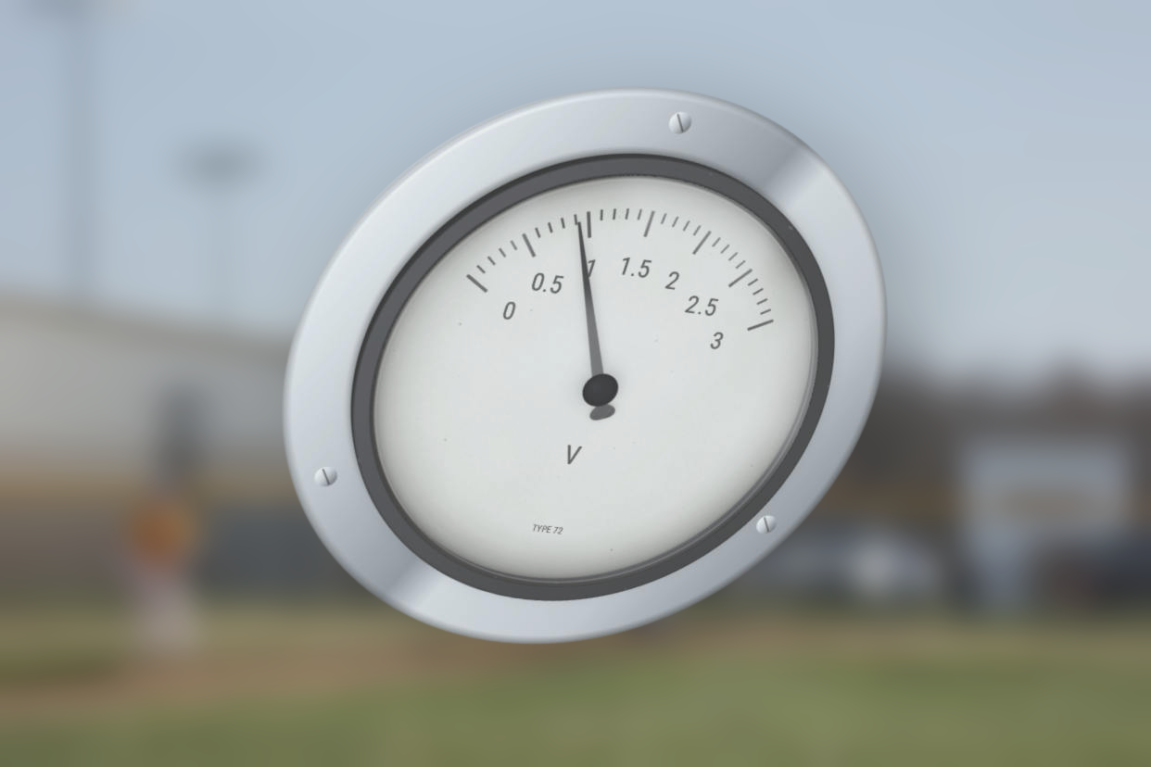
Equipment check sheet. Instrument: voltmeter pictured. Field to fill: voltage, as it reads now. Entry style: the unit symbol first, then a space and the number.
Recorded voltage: V 0.9
